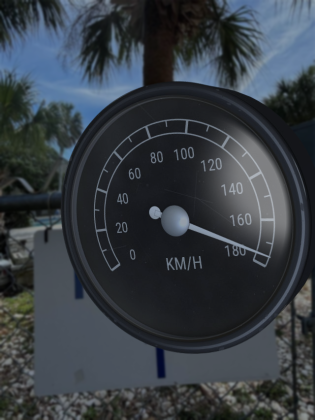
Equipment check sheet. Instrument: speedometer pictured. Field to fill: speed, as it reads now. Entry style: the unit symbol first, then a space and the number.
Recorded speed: km/h 175
